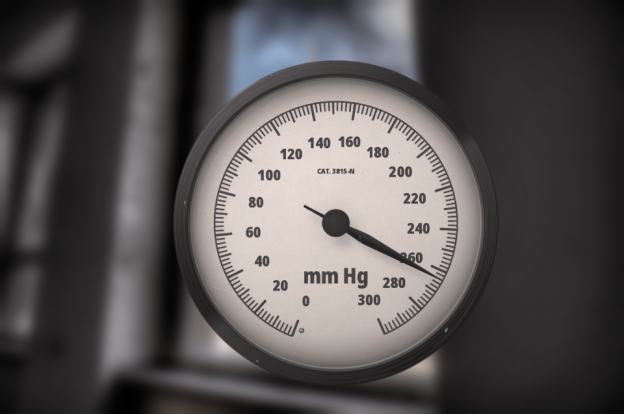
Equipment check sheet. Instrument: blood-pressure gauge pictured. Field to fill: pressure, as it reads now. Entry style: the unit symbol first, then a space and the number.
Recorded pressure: mmHg 264
